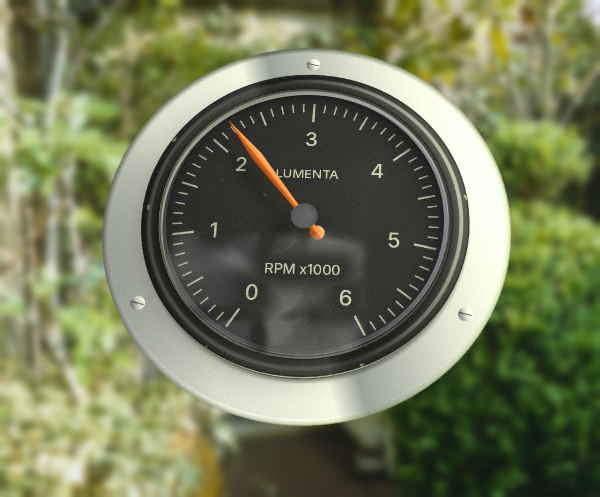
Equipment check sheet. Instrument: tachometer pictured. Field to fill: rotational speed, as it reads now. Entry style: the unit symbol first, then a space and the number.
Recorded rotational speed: rpm 2200
